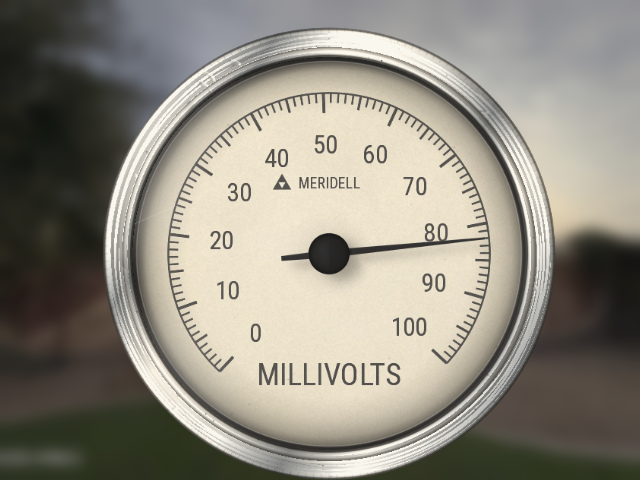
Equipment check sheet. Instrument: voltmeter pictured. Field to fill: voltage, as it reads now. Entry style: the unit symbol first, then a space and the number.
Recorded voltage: mV 82
